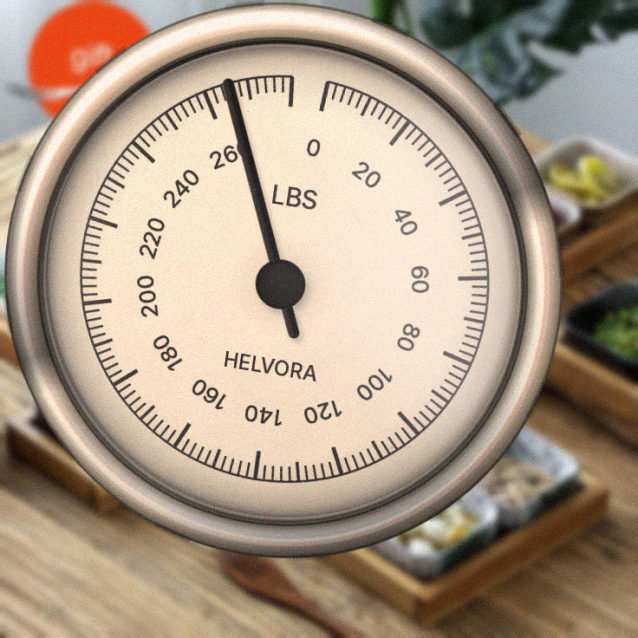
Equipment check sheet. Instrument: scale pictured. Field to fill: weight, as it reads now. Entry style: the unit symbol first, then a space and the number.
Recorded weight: lb 266
